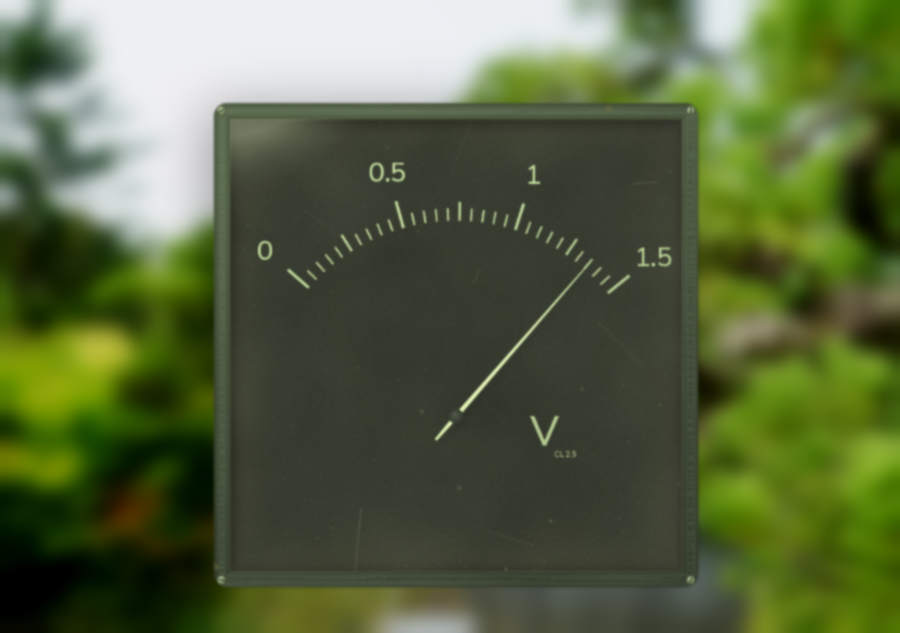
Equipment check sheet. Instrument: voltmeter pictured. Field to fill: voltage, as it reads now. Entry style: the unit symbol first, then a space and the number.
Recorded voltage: V 1.35
